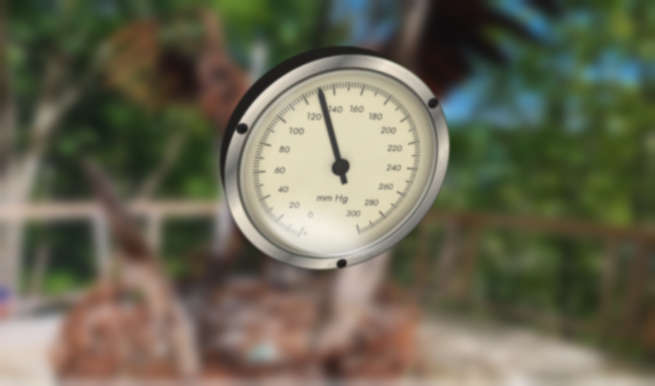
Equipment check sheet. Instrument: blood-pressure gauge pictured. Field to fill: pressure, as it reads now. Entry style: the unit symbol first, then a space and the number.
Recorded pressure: mmHg 130
